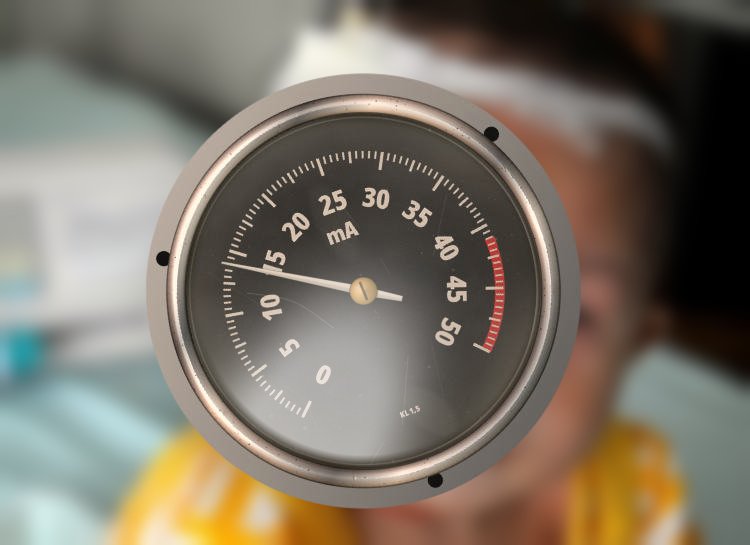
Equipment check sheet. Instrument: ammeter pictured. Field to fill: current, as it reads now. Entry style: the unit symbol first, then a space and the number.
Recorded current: mA 14
